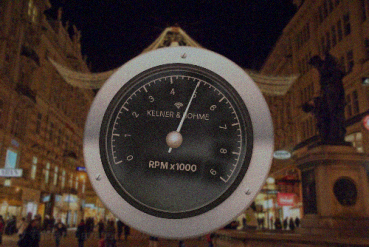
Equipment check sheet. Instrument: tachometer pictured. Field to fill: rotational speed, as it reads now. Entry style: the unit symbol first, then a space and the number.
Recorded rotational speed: rpm 5000
